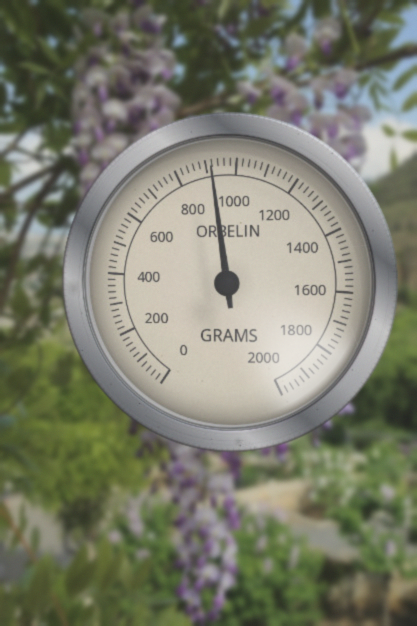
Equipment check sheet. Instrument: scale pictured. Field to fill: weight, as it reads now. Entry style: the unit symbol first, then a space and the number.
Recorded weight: g 920
